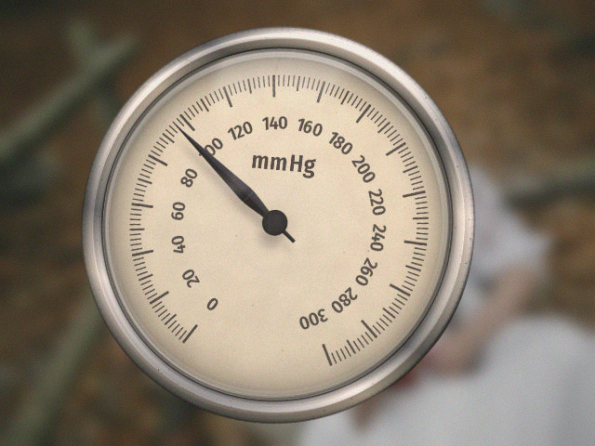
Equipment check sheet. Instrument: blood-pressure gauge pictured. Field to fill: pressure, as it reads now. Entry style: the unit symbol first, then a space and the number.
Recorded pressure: mmHg 96
